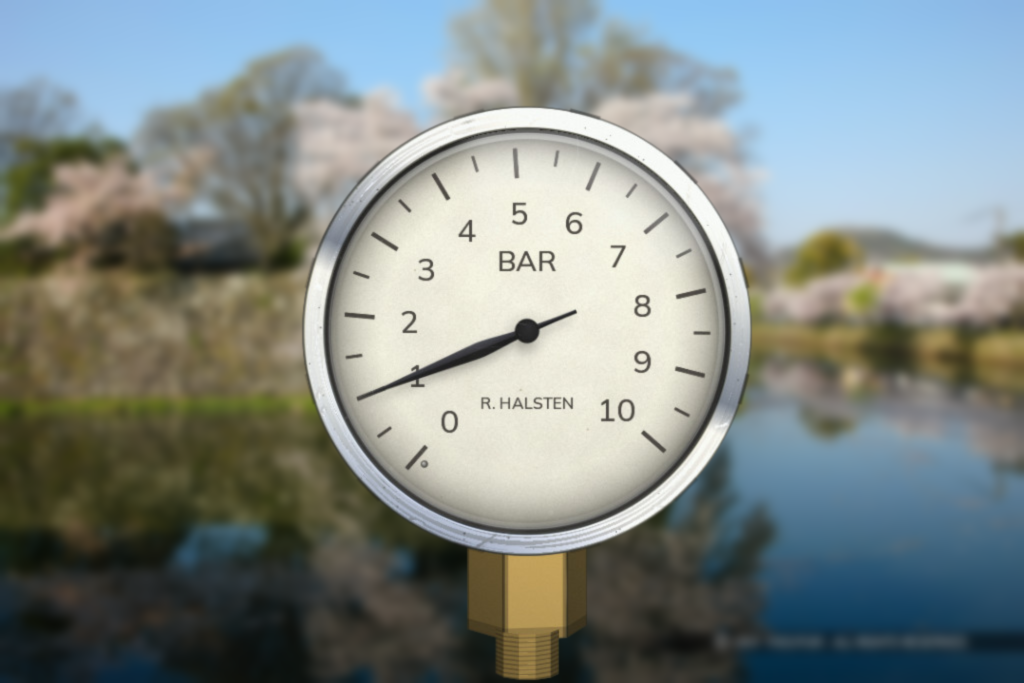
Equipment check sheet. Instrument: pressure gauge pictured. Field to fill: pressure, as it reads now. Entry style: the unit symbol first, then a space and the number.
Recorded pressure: bar 1
